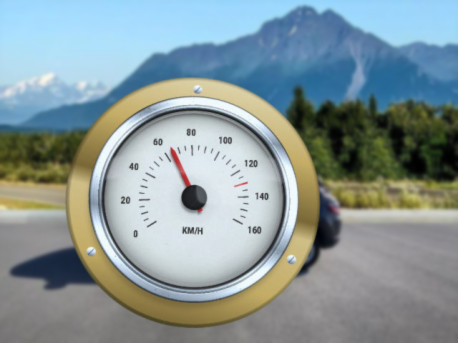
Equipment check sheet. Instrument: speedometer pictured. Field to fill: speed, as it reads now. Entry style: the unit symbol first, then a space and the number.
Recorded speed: km/h 65
